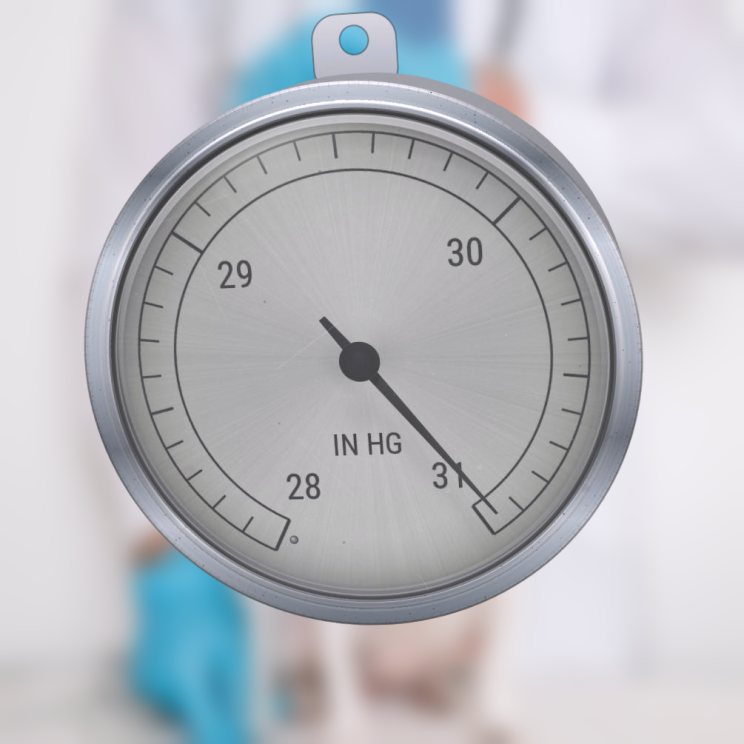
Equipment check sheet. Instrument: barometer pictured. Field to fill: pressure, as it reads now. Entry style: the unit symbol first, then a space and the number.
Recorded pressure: inHg 30.95
